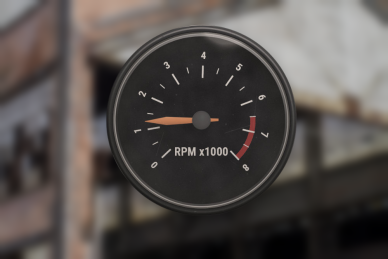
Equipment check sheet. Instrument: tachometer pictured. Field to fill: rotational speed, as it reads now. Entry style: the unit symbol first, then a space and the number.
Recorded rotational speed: rpm 1250
